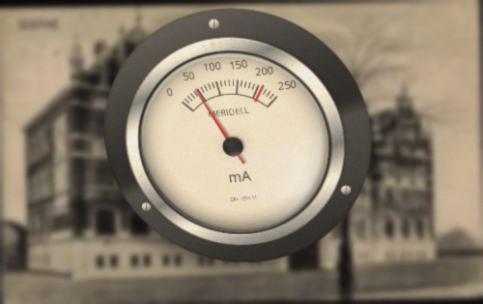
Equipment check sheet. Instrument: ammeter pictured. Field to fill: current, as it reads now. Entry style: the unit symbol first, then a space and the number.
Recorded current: mA 50
